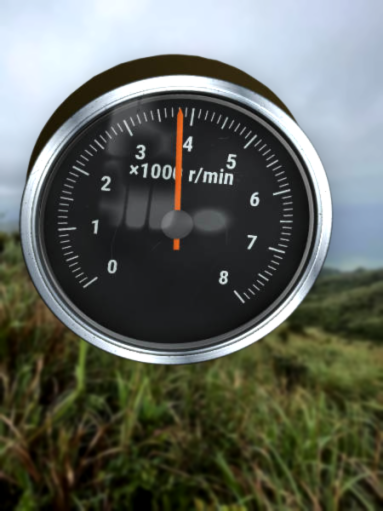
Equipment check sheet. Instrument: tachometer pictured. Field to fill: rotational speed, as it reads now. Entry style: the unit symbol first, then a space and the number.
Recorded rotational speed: rpm 3800
